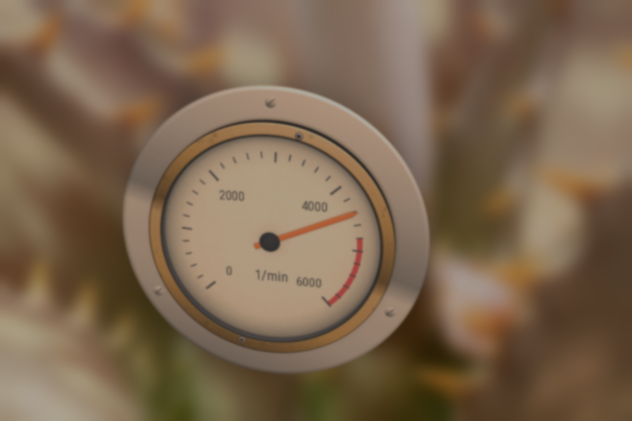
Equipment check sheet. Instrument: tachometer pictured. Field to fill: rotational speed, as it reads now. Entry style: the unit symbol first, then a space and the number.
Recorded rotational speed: rpm 4400
